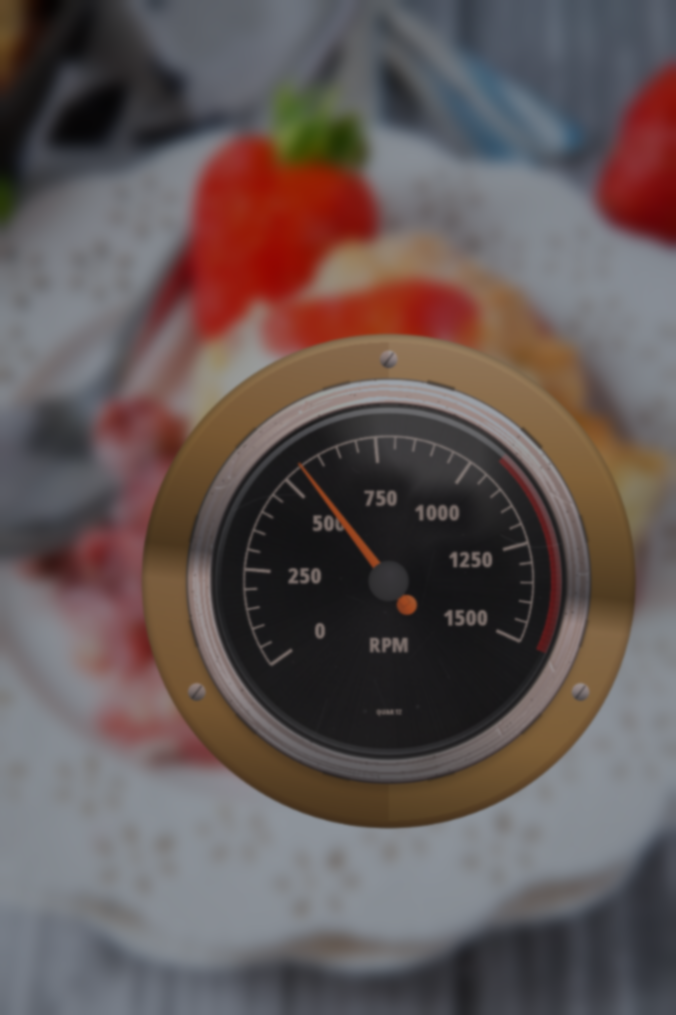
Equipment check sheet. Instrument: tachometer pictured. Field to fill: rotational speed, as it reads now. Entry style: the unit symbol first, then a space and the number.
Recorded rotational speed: rpm 550
